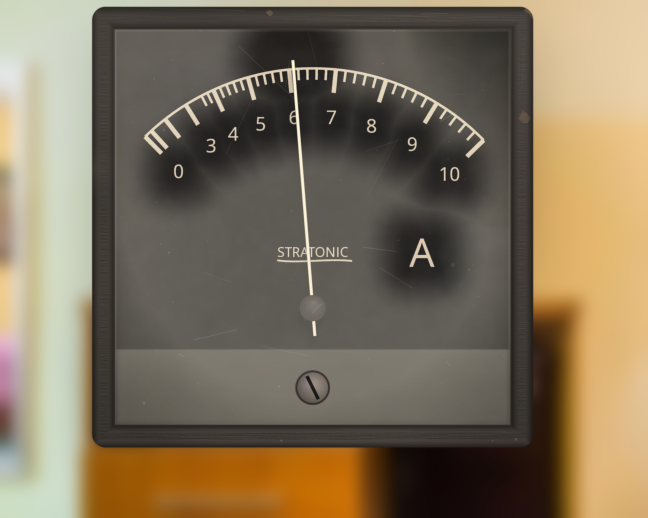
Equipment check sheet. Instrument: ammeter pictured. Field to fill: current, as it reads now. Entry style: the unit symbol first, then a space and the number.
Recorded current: A 6.1
